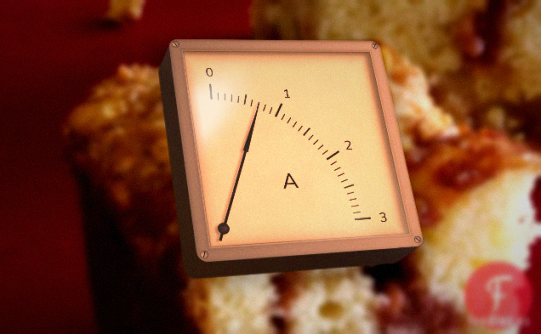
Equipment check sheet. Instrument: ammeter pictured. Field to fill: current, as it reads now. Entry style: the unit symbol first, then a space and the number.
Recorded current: A 0.7
